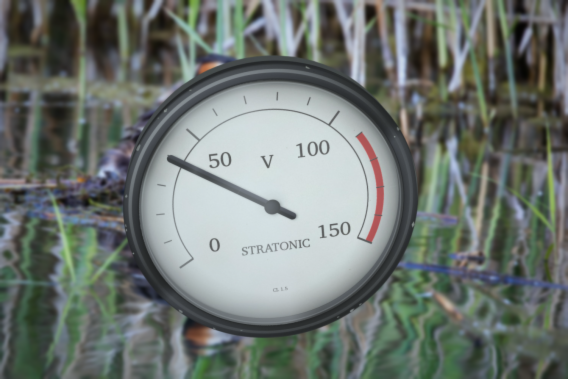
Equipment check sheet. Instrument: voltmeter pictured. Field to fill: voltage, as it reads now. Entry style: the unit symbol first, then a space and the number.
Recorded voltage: V 40
